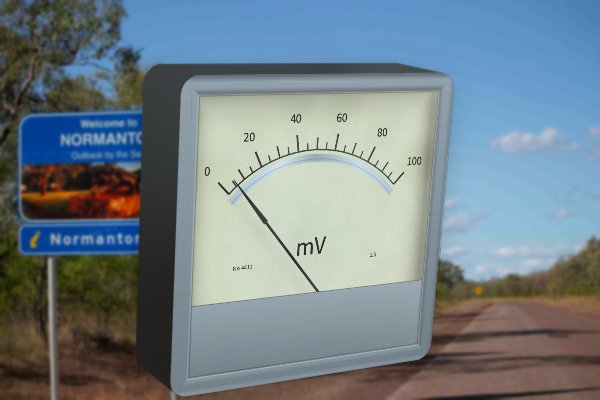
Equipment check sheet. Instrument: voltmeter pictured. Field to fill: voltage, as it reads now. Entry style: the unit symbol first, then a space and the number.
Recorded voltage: mV 5
